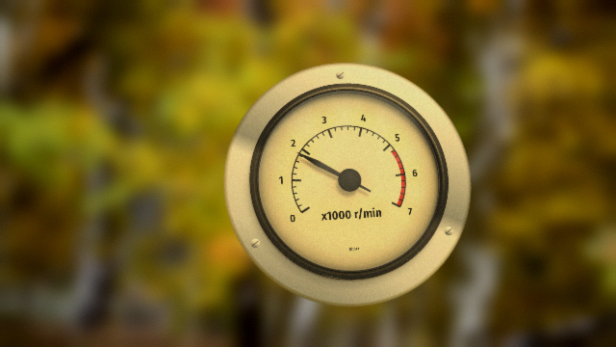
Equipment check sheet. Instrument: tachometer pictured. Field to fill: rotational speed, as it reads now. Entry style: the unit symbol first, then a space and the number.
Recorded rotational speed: rpm 1800
